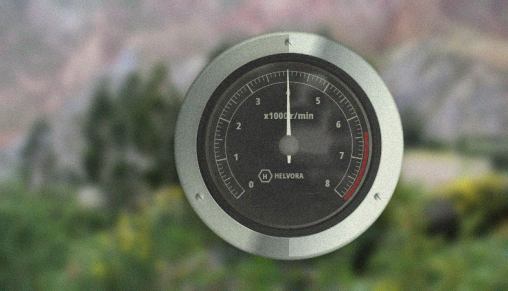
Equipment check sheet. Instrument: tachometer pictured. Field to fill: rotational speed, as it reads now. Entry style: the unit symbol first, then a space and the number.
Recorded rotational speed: rpm 4000
